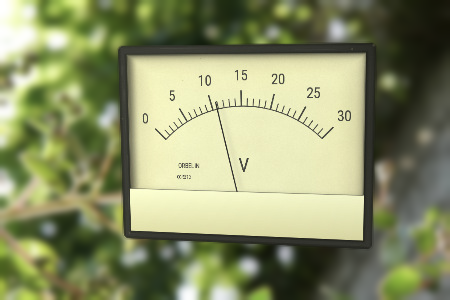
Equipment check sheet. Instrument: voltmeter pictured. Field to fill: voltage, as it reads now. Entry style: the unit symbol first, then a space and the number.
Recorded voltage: V 11
